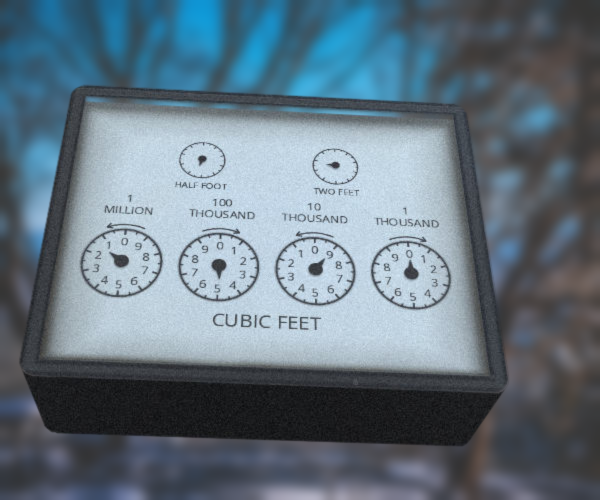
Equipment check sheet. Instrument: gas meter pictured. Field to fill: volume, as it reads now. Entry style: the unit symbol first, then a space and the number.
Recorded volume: ft³ 149000
